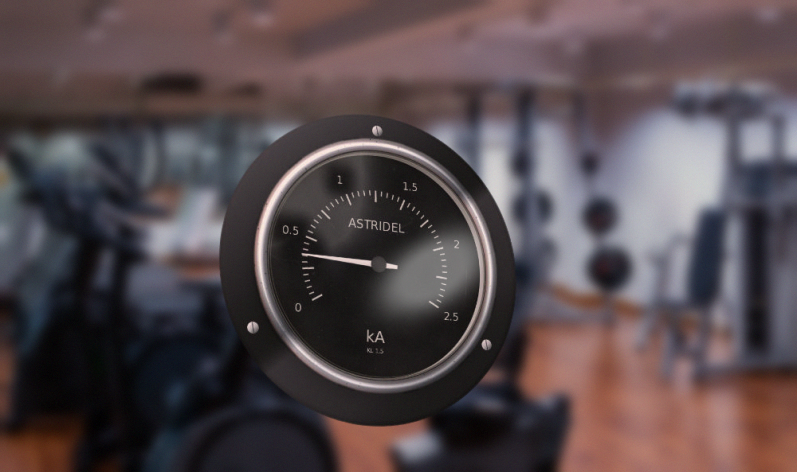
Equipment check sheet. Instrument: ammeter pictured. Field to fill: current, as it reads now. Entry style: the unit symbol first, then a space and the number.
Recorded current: kA 0.35
